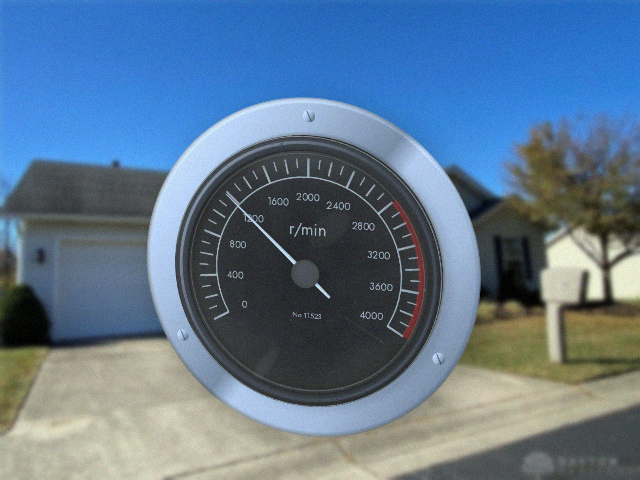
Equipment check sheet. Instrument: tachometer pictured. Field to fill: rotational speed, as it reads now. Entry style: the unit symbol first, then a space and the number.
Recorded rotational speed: rpm 1200
